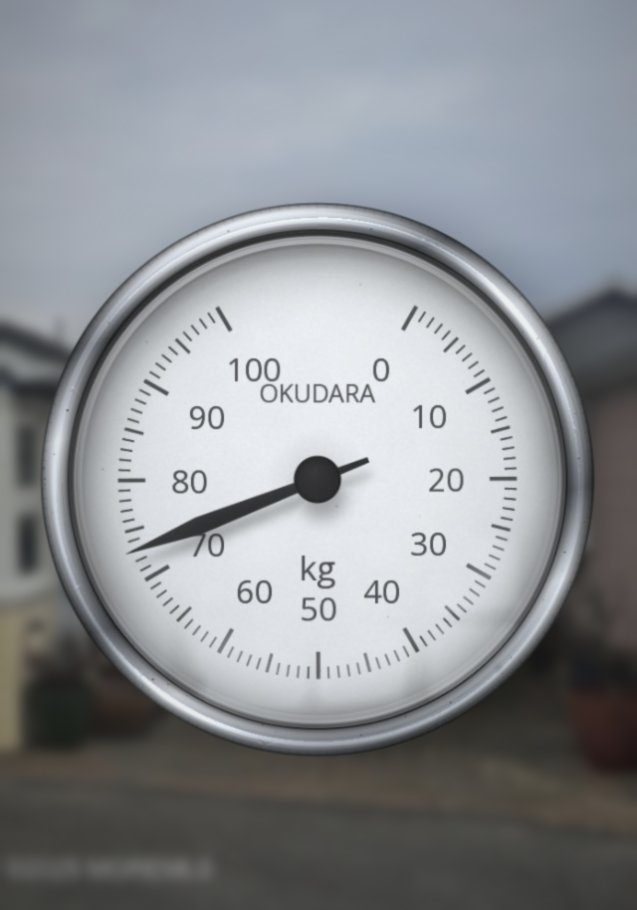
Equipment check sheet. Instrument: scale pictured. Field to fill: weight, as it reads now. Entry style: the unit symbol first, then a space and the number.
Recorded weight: kg 73
